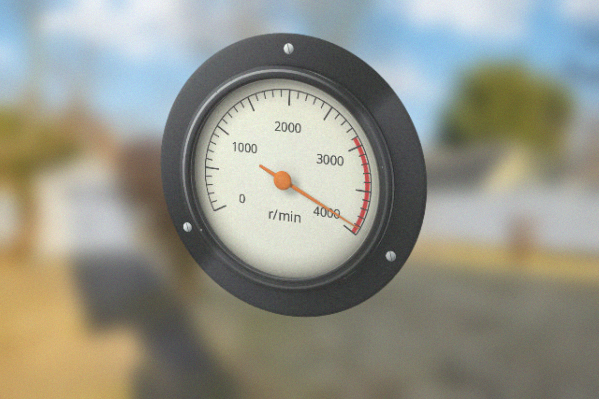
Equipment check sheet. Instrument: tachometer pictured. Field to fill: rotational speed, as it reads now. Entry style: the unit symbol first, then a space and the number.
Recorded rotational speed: rpm 3900
